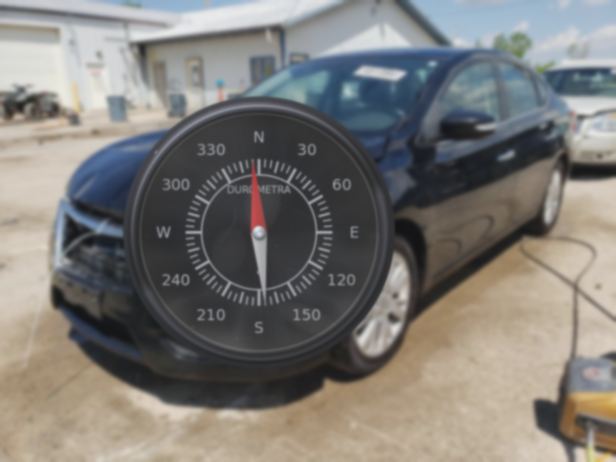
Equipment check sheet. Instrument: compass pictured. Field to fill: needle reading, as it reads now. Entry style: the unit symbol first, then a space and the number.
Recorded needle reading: ° 355
